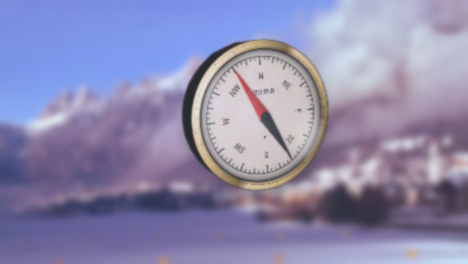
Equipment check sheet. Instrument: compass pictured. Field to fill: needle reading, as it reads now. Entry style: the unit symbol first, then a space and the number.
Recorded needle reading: ° 330
